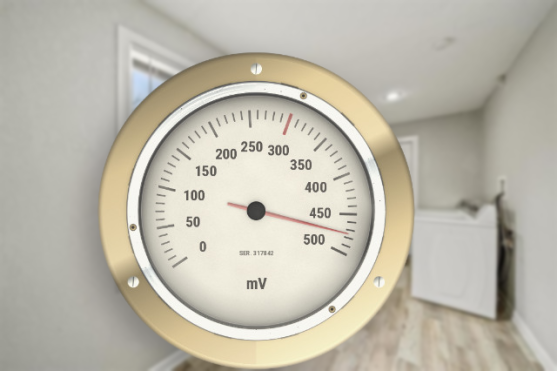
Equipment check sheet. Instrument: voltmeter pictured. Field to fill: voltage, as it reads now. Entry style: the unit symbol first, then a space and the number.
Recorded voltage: mV 475
